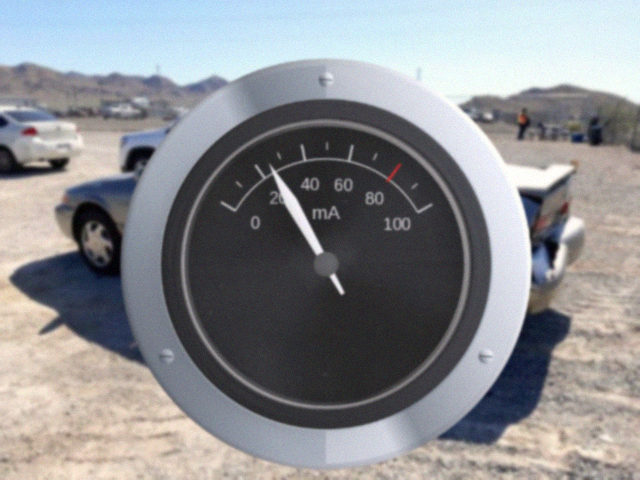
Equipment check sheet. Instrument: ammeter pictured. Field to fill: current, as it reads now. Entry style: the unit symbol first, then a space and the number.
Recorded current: mA 25
